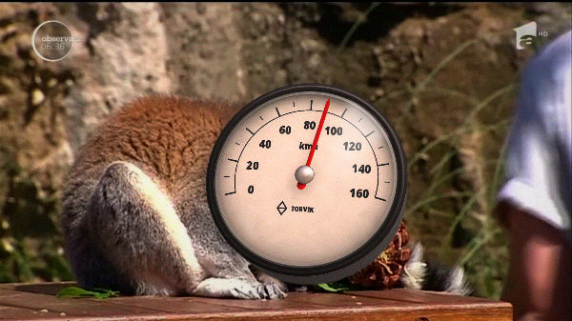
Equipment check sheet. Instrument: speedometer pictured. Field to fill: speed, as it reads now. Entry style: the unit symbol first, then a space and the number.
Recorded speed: km/h 90
